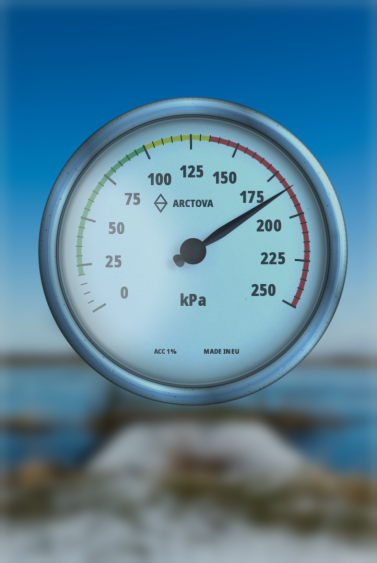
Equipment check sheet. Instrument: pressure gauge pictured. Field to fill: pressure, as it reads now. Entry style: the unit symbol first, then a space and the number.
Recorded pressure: kPa 185
